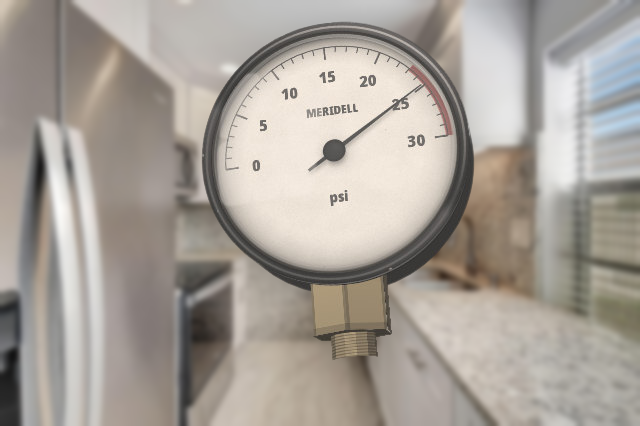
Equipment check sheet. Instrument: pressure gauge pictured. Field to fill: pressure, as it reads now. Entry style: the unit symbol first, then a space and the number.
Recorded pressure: psi 25
